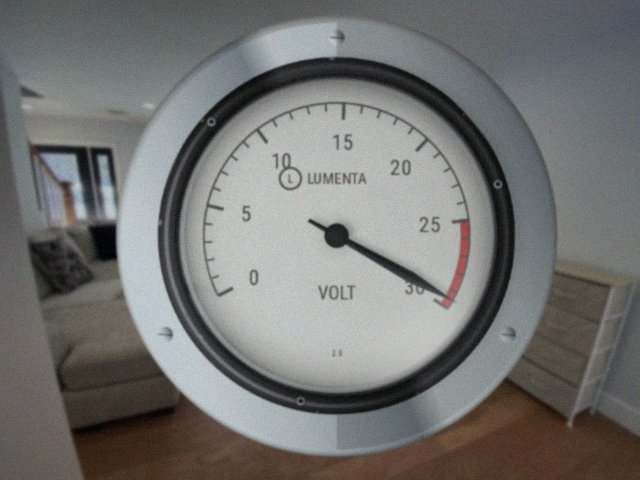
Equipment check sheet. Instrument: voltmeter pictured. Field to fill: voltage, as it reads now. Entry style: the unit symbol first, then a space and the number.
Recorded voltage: V 29.5
